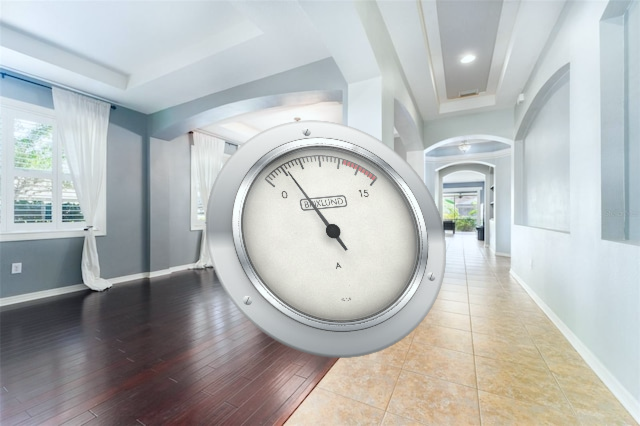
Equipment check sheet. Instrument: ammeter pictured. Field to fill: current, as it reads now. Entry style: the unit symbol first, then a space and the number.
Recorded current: A 2.5
